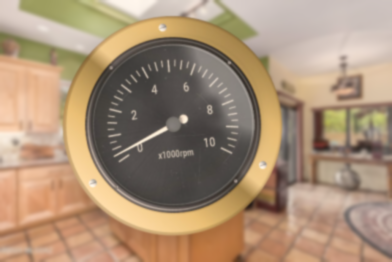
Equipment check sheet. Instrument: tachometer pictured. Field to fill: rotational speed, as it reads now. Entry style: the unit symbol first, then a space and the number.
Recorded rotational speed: rpm 250
